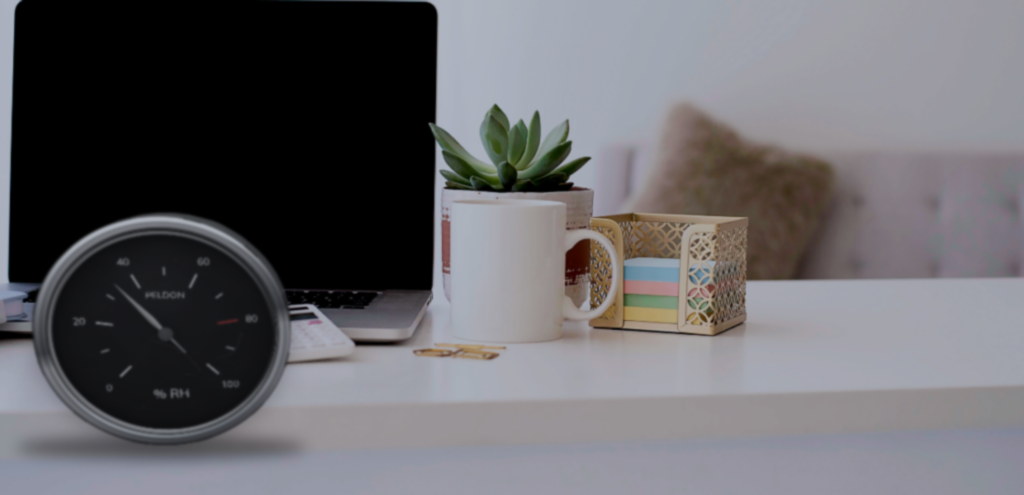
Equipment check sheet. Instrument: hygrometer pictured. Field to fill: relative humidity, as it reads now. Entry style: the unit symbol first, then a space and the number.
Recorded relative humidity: % 35
